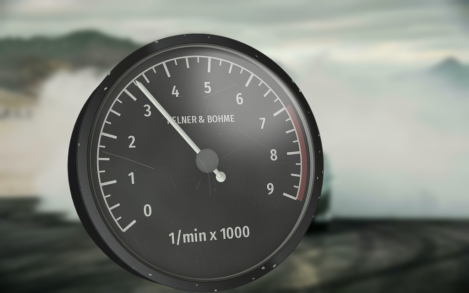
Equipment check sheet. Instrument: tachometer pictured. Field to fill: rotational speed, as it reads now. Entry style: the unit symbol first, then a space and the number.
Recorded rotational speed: rpm 3250
